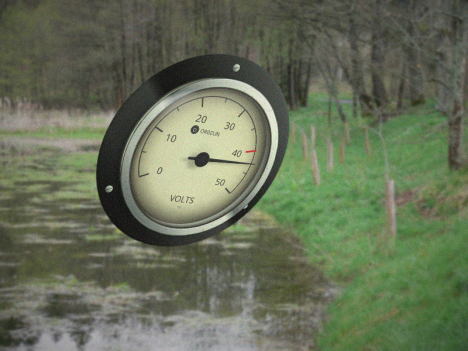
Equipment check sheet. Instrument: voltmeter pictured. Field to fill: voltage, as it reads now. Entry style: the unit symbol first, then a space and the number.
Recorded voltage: V 42.5
